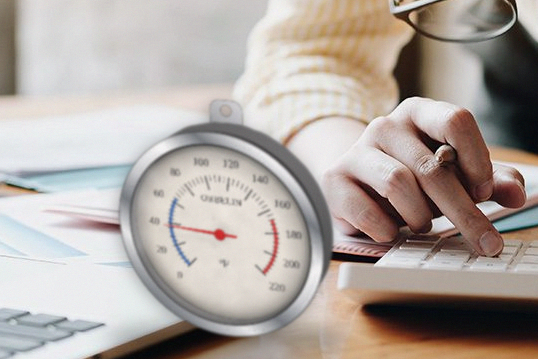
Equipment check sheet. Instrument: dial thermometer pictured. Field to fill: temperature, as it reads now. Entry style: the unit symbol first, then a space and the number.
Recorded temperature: °F 40
